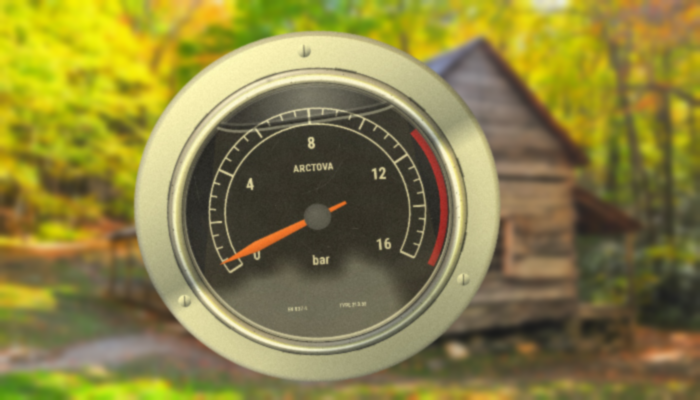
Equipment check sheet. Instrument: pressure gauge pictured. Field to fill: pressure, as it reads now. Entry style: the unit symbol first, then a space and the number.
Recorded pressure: bar 0.5
